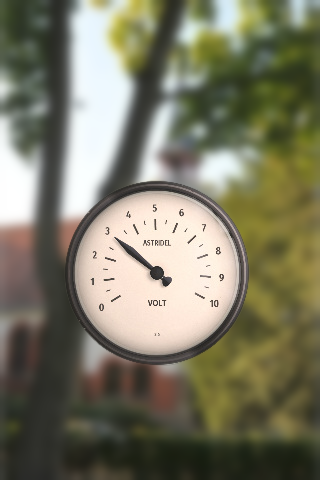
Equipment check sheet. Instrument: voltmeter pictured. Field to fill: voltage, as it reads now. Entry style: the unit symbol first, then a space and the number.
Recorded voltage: V 3
